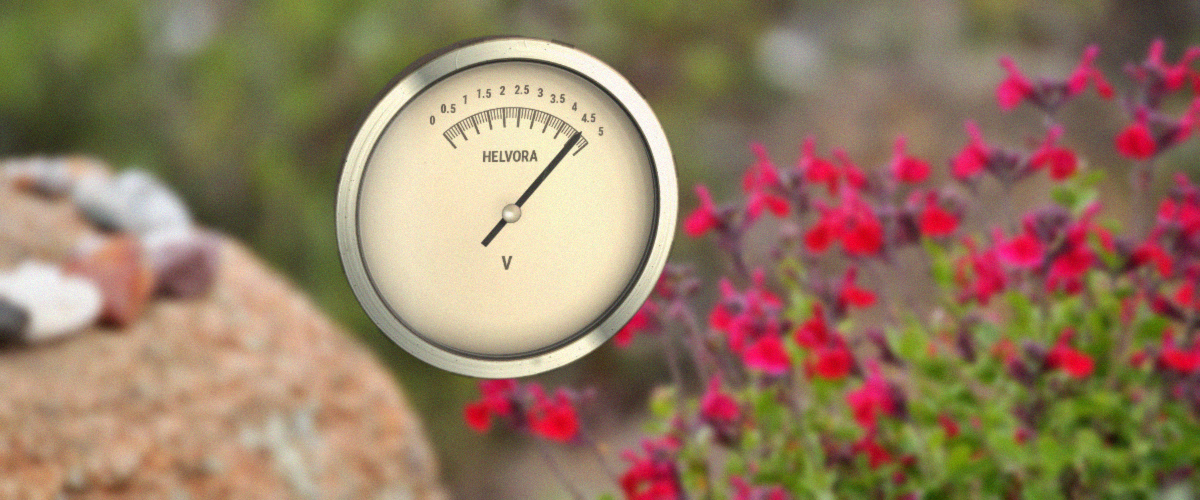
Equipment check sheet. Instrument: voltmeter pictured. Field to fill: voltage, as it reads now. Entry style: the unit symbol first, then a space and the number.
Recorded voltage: V 4.5
